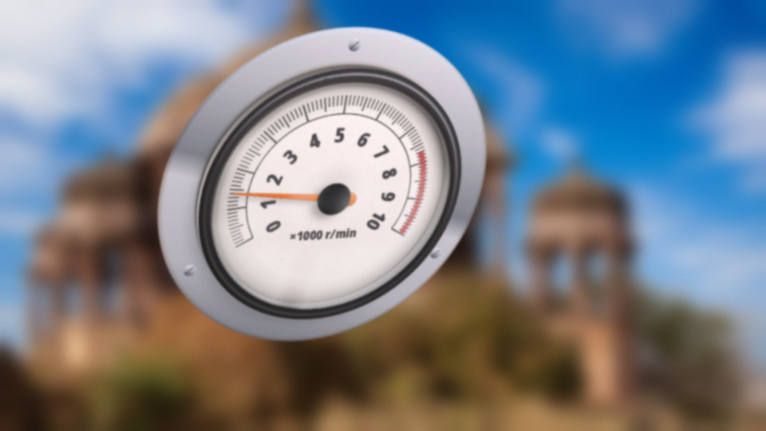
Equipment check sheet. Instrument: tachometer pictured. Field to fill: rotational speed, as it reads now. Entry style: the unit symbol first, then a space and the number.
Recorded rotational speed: rpm 1500
